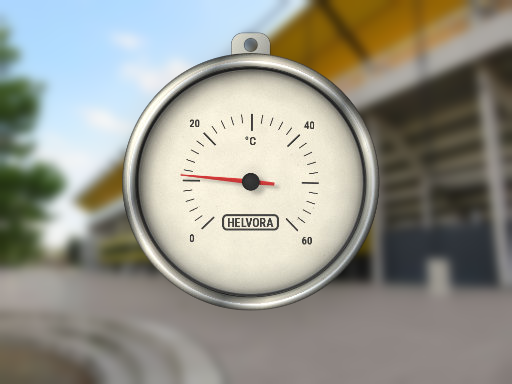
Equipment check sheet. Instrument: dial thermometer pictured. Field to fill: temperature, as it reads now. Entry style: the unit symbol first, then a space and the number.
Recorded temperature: °C 11
